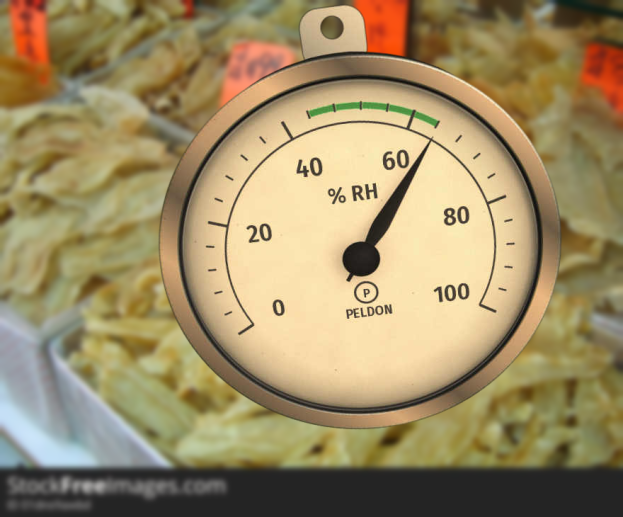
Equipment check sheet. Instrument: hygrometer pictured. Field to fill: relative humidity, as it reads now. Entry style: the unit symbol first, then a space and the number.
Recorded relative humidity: % 64
